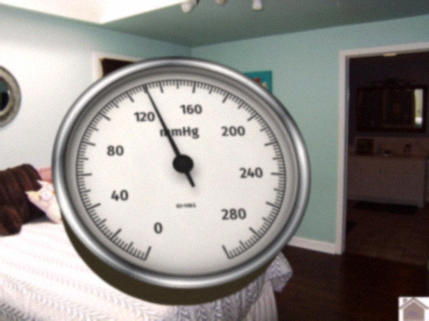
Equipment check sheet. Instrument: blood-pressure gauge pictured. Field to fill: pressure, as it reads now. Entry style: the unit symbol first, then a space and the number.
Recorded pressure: mmHg 130
